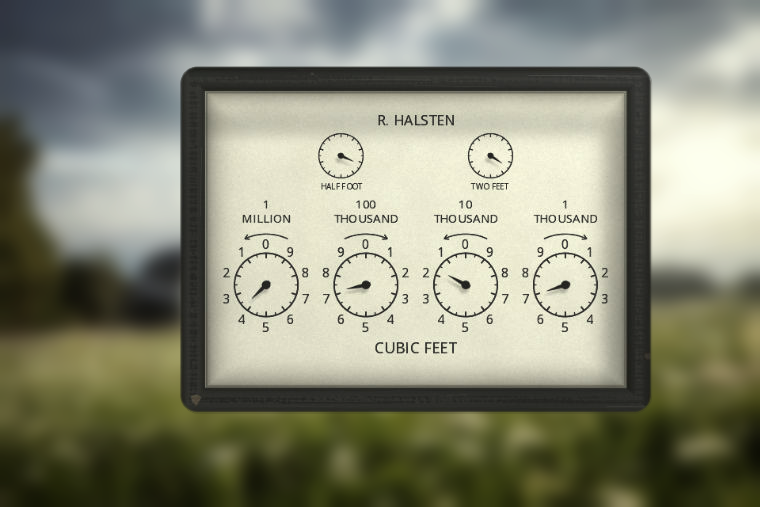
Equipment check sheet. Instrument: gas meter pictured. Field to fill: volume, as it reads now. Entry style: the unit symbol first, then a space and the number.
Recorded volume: ft³ 371700
